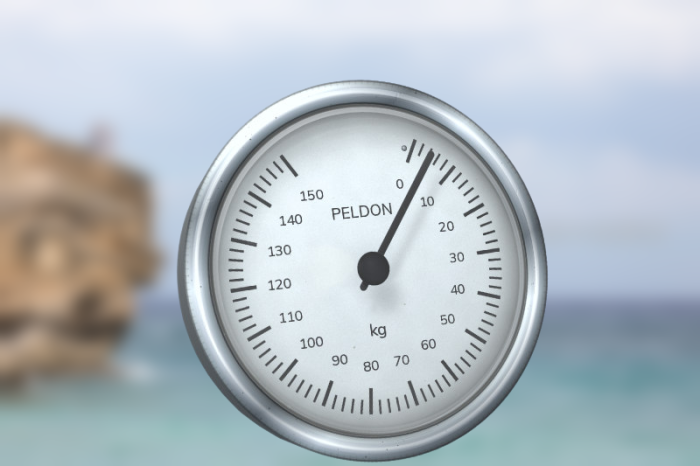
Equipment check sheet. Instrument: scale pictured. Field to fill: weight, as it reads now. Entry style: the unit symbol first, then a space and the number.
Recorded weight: kg 4
